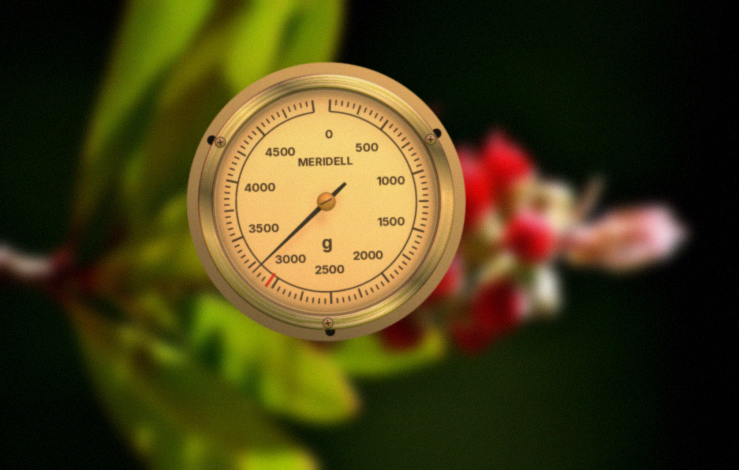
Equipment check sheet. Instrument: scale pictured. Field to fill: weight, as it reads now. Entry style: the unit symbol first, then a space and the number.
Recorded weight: g 3200
